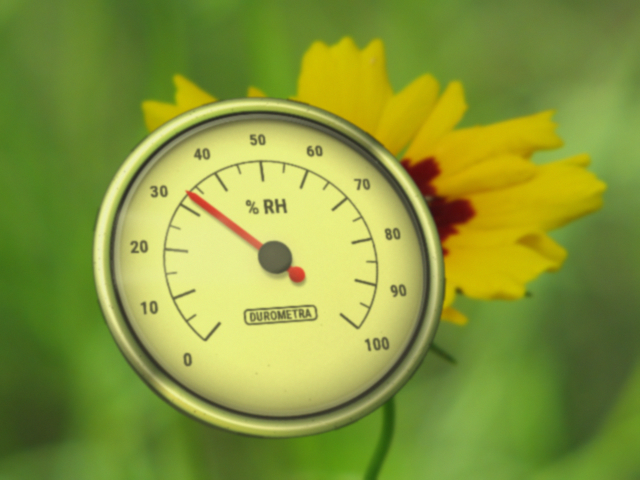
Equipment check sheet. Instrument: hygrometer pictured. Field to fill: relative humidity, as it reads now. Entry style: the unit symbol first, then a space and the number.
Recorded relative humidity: % 32.5
